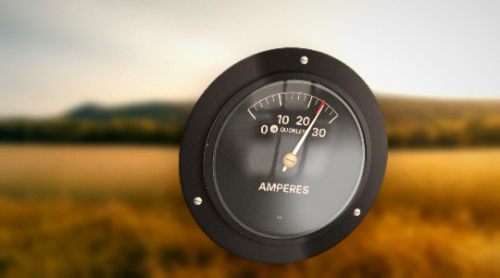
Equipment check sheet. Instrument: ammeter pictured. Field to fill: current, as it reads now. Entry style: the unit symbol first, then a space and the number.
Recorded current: A 24
